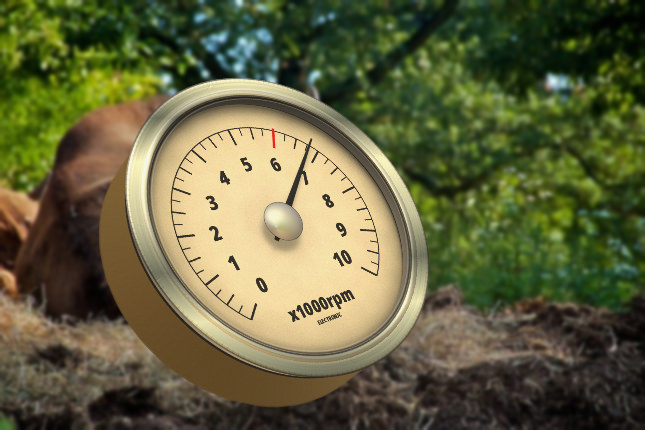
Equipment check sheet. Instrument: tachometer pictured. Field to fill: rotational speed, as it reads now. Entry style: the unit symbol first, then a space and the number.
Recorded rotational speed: rpm 6750
